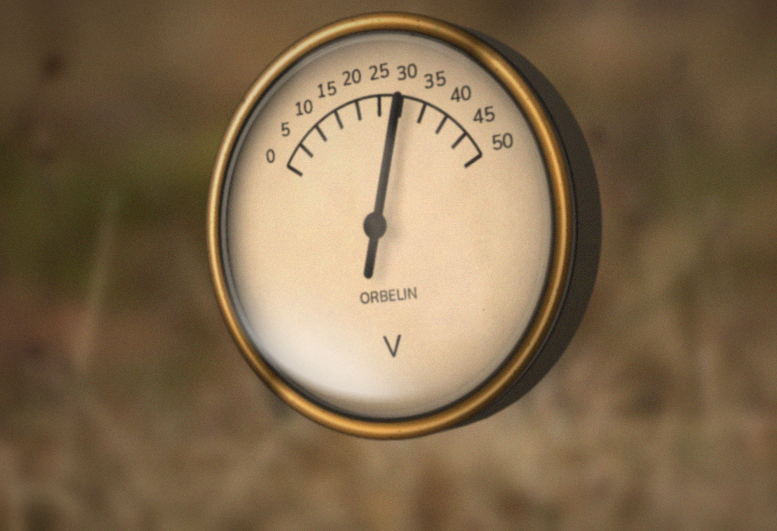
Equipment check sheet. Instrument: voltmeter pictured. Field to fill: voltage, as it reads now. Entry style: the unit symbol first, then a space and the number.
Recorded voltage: V 30
